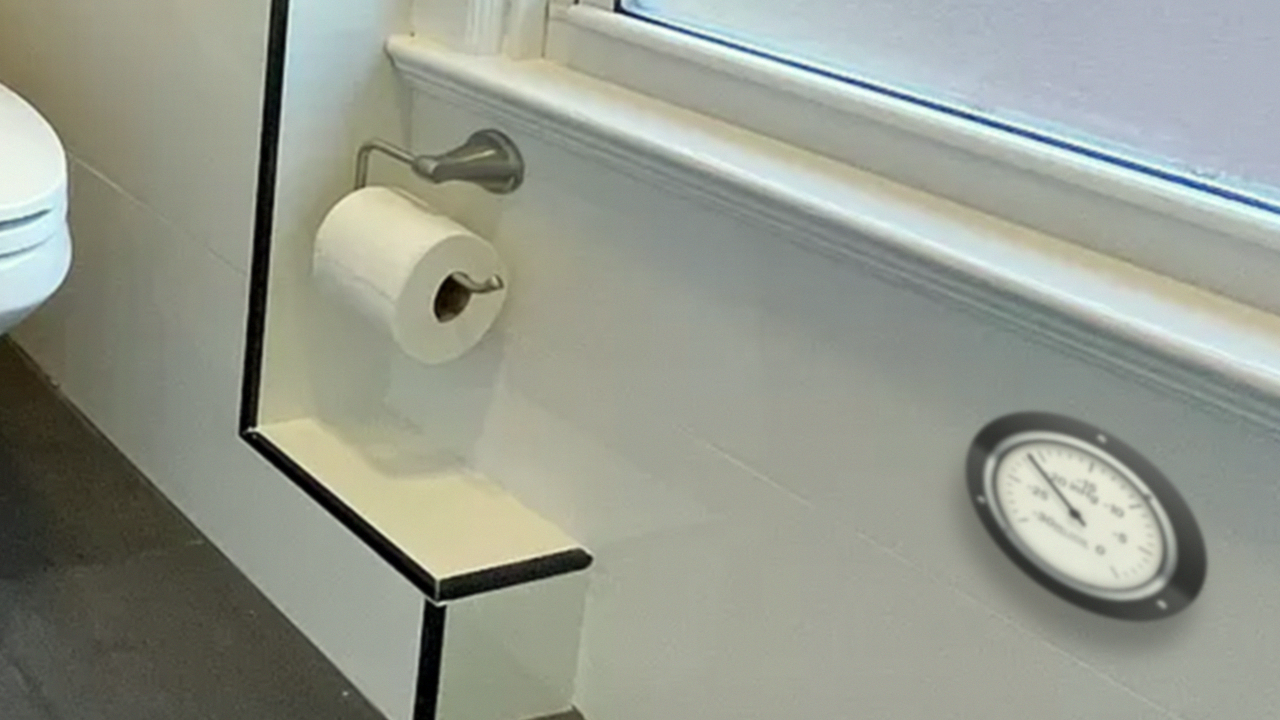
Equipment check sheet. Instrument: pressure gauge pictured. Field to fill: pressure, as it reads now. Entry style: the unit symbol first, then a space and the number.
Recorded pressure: inHg -21
